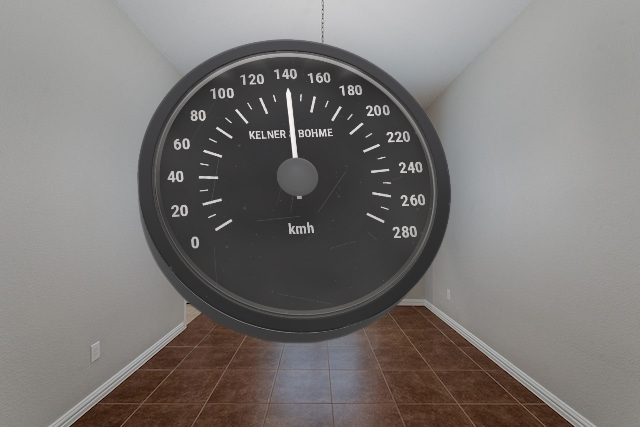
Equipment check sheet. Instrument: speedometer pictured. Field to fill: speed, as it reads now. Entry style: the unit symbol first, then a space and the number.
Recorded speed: km/h 140
